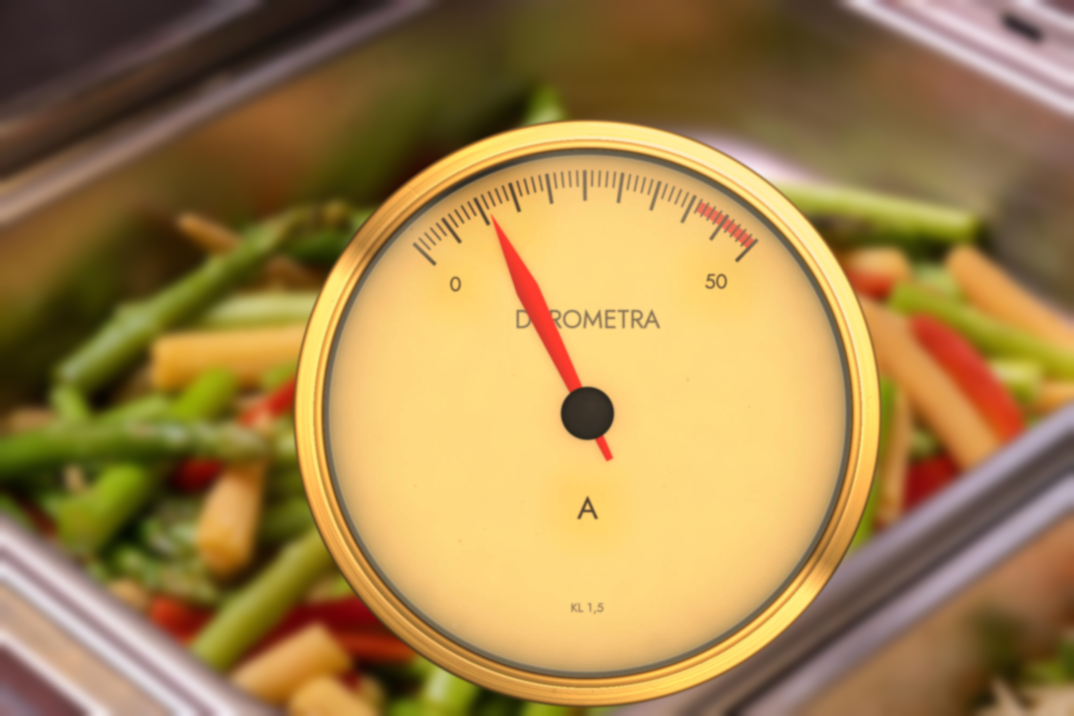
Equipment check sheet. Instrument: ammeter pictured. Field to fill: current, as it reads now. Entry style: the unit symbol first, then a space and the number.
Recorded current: A 11
